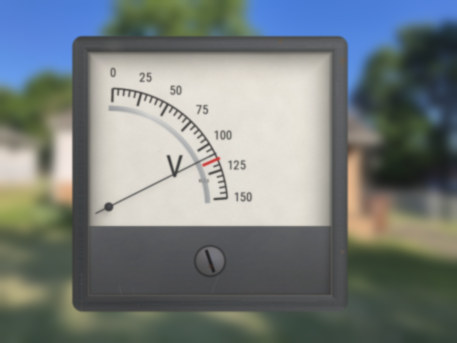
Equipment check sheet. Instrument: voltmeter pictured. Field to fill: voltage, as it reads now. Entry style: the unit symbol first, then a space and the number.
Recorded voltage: V 110
